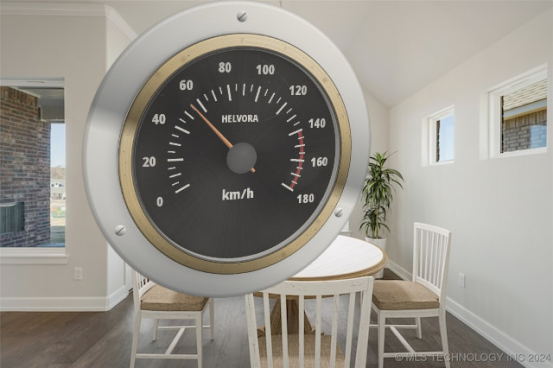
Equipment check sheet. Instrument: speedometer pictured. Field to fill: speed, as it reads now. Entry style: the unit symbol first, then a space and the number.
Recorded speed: km/h 55
